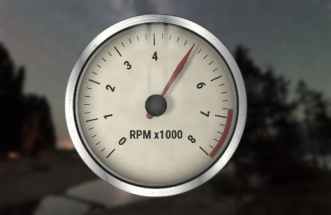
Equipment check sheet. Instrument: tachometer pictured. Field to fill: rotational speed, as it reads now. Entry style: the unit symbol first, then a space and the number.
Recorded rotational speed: rpm 5000
